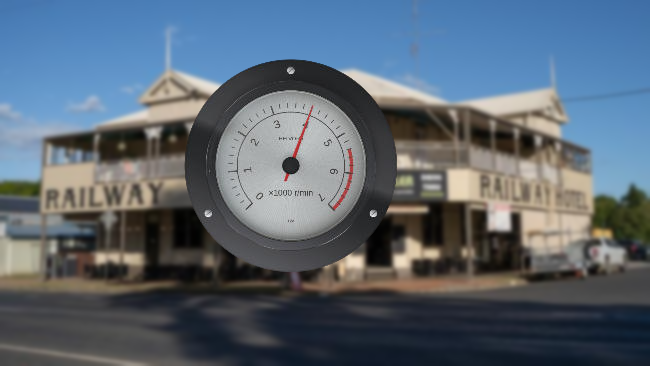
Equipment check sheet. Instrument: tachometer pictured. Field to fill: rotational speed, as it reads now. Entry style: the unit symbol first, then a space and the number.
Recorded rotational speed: rpm 4000
